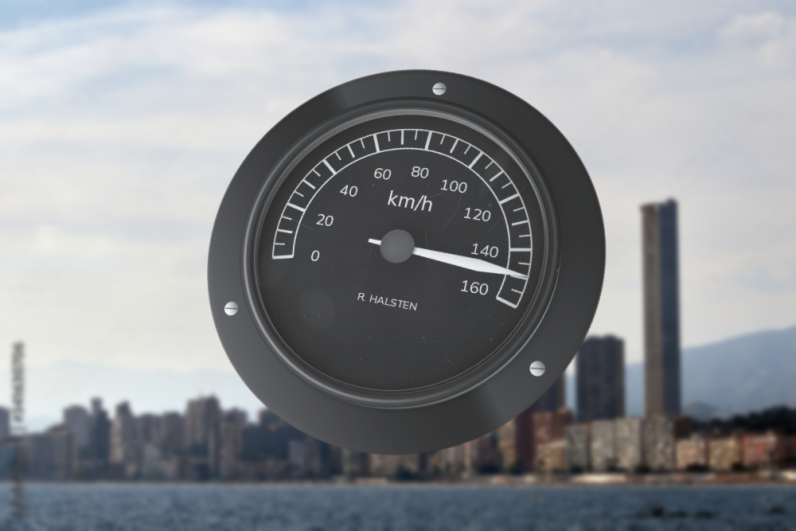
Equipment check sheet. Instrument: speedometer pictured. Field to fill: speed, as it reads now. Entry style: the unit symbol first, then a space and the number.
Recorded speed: km/h 150
